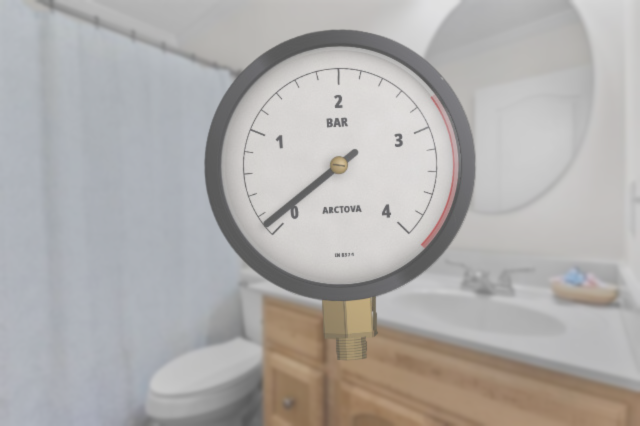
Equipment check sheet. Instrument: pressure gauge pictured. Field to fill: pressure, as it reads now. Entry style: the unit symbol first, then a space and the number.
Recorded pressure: bar 0.1
